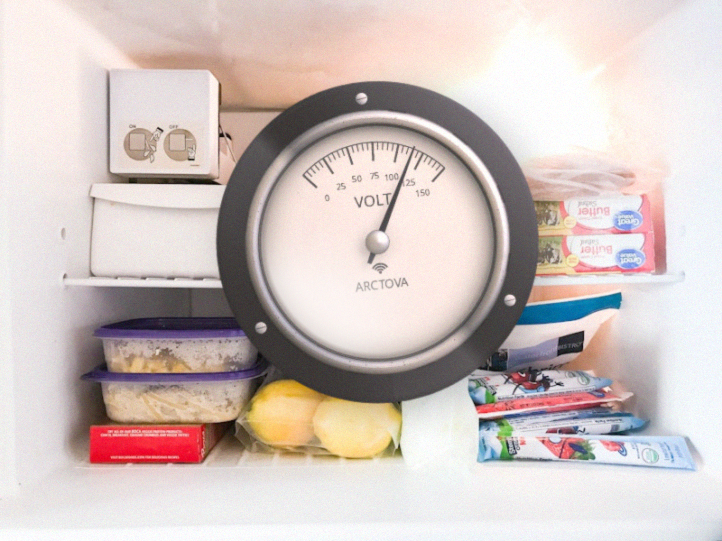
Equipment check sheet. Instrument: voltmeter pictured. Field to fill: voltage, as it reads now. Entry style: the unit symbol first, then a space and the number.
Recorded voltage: V 115
